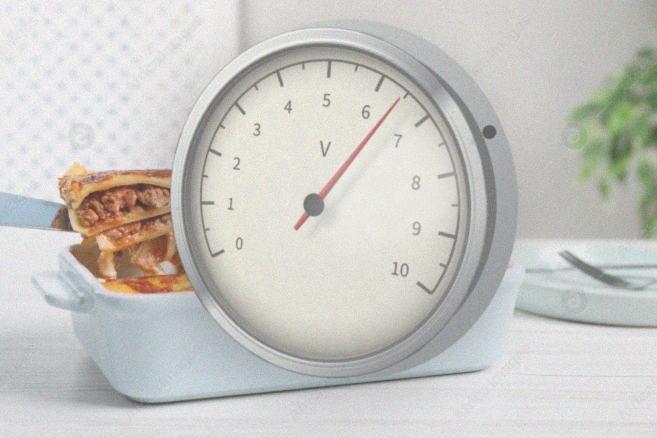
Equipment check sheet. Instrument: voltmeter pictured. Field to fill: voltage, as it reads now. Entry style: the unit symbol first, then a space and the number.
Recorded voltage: V 6.5
